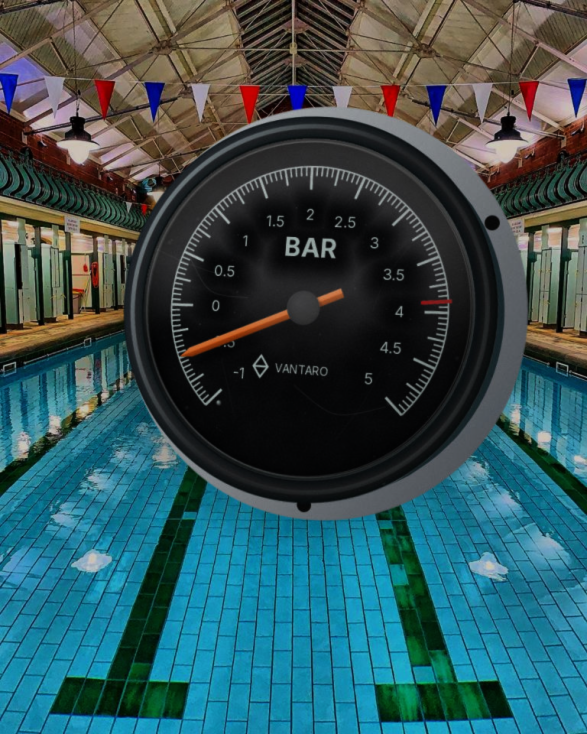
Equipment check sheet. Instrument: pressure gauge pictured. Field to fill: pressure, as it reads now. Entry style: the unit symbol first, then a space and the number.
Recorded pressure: bar -0.5
